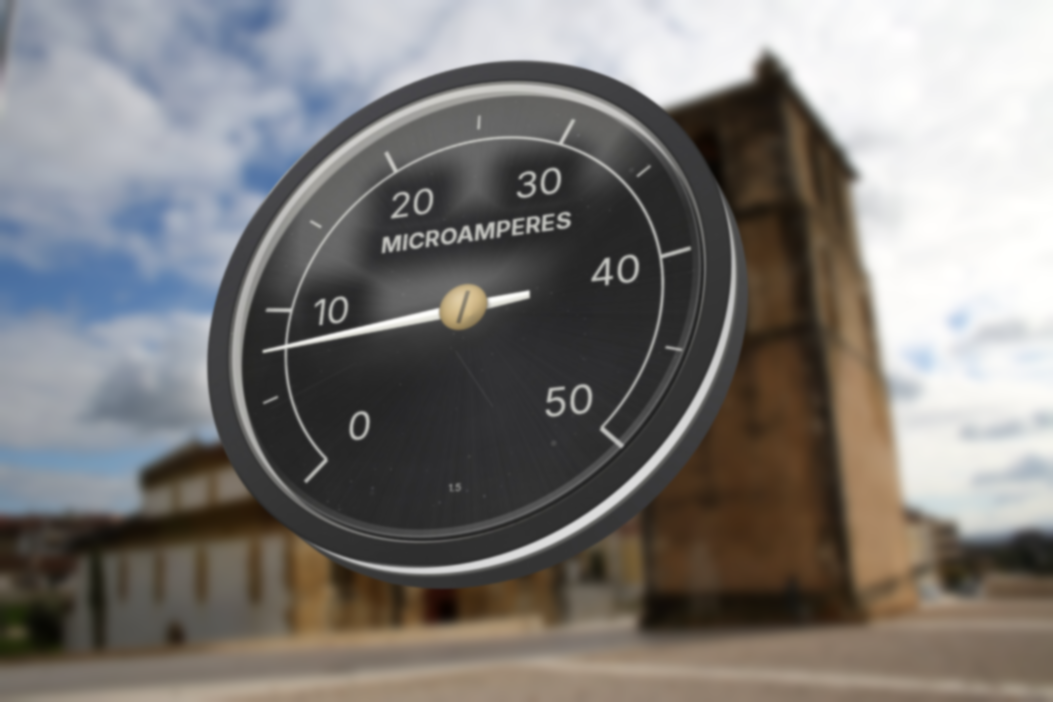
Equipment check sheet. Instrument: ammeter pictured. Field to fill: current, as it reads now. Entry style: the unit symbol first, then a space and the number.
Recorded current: µA 7.5
